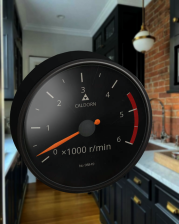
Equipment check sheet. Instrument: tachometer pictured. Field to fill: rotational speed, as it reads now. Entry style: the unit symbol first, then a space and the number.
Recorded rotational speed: rpm 250
